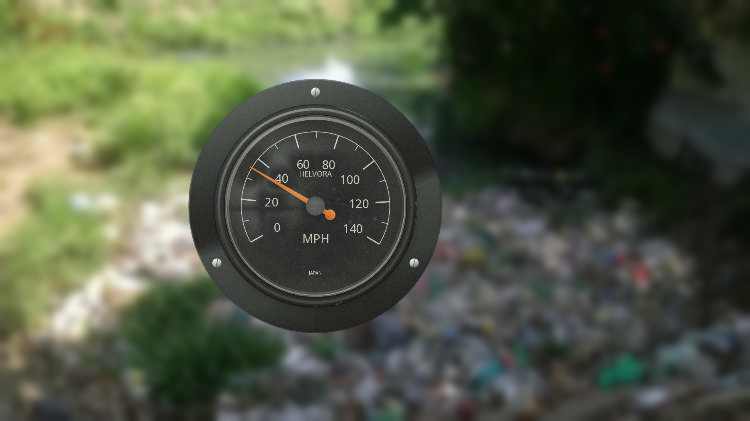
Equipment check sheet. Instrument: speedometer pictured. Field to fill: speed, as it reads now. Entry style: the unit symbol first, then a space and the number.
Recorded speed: mph 35
